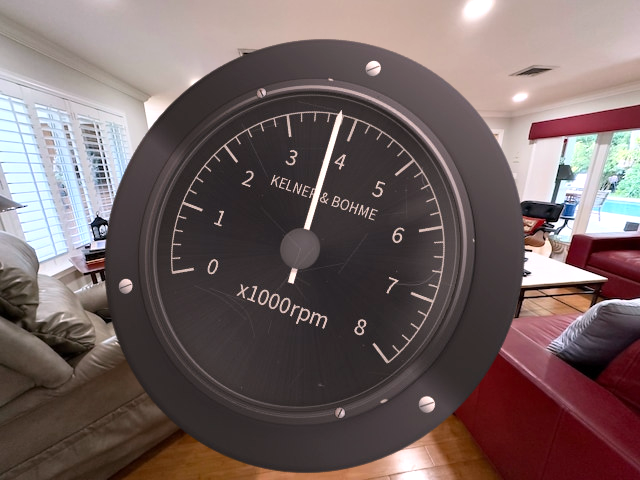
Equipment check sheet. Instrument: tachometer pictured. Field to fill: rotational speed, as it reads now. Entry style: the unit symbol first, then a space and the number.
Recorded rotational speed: rpm 3800
